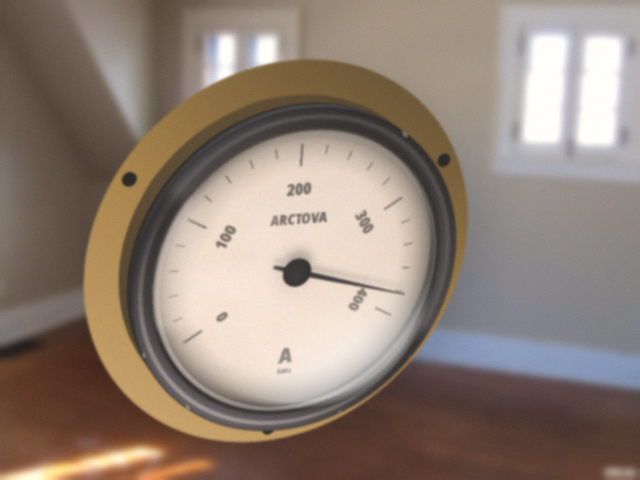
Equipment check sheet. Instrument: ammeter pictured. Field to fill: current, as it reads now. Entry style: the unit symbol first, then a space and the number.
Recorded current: A 380
